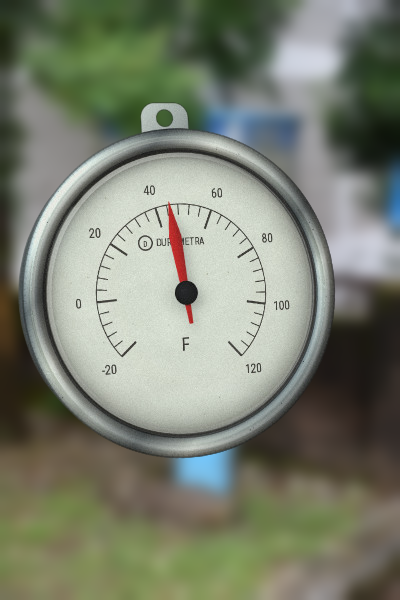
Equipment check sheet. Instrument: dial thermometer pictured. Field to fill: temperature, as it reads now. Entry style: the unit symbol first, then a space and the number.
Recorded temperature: °F 44
